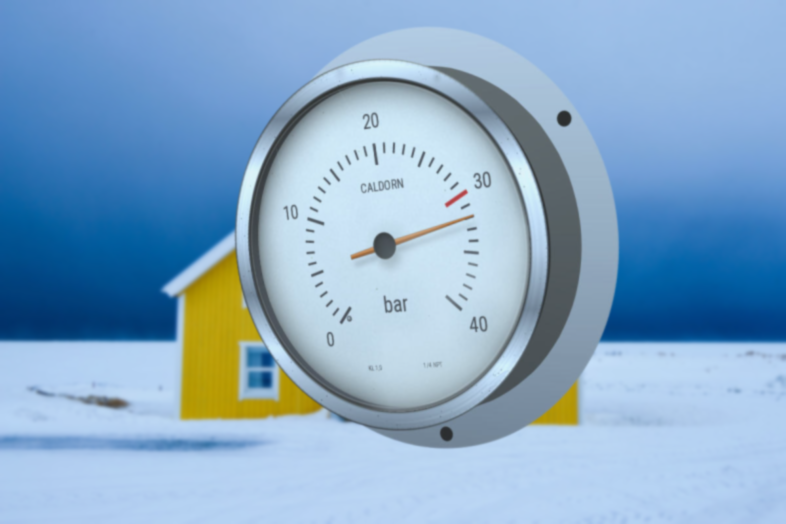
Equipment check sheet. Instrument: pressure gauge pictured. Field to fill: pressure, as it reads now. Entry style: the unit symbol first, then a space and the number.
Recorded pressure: bar 32
